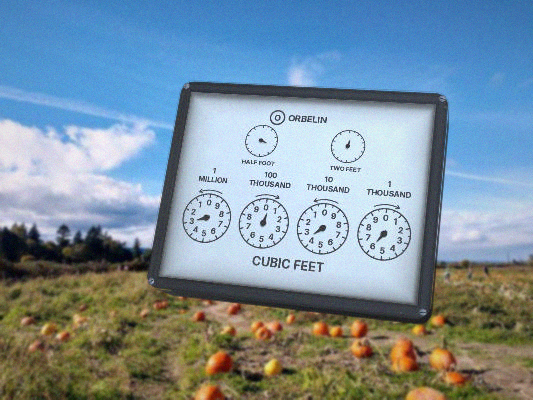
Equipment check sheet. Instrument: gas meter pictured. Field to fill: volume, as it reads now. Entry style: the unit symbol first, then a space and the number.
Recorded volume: ft³ 303600
